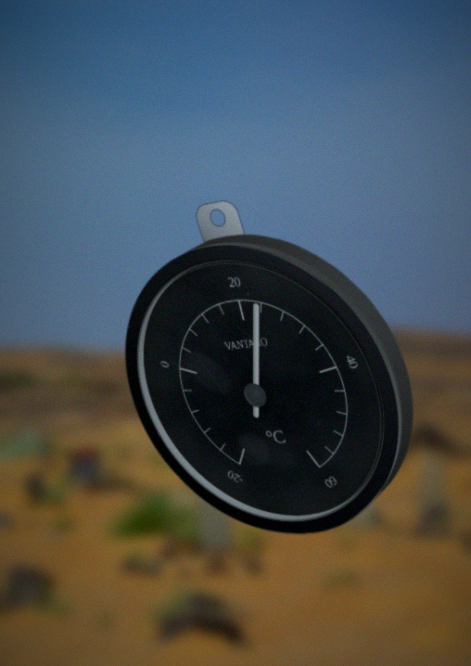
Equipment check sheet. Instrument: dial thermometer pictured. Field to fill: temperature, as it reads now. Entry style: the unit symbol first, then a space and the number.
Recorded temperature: °C 24
